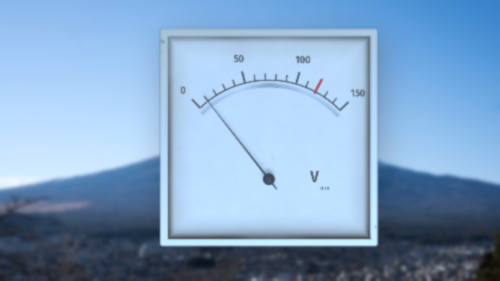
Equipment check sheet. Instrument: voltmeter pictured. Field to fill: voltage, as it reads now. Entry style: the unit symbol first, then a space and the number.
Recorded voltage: V 10
